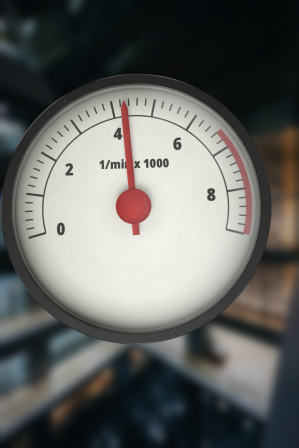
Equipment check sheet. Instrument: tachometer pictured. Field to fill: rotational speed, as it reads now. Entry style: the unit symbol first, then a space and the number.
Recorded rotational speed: rpm 4300
